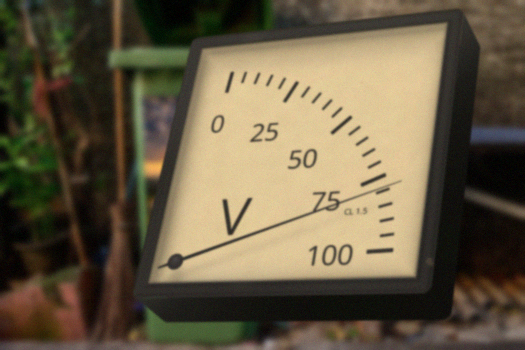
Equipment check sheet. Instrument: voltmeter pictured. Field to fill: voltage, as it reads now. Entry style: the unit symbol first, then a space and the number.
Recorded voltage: V 80
